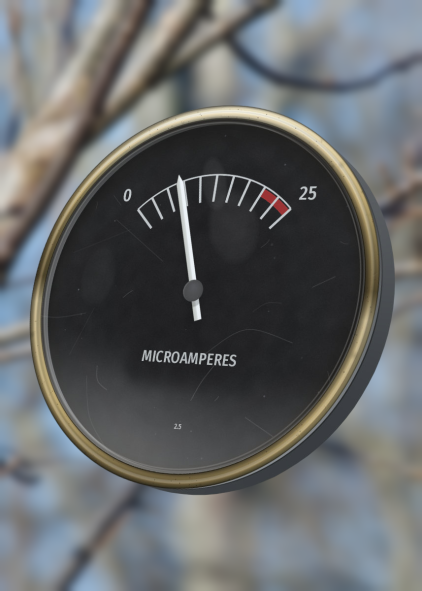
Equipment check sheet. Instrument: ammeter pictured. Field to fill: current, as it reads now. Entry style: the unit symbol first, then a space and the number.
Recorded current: µA 7.5
